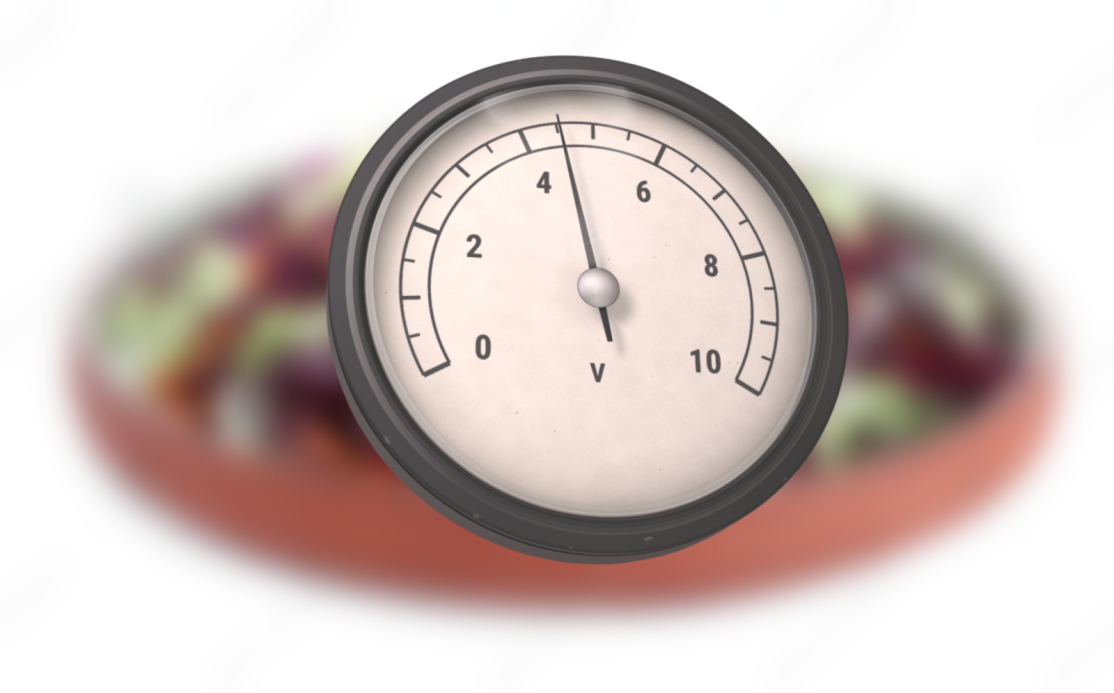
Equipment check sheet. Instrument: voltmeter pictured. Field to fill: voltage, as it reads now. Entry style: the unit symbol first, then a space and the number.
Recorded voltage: V 4.5
